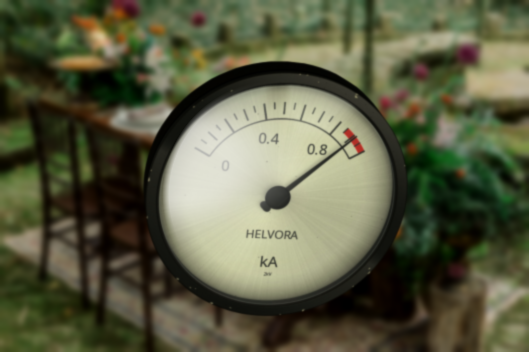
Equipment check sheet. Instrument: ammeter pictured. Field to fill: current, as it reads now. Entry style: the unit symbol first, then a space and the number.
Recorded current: kA 0.9
